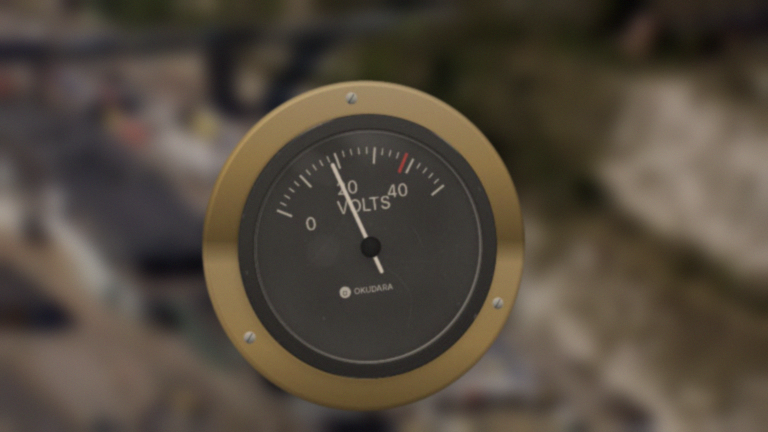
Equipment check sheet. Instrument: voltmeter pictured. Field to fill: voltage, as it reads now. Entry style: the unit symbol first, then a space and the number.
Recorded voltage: V 18
